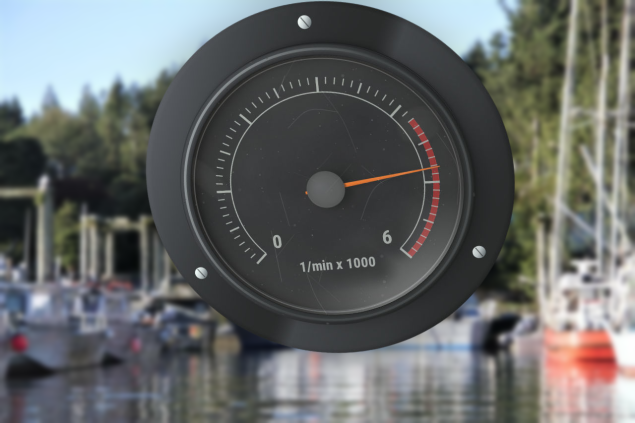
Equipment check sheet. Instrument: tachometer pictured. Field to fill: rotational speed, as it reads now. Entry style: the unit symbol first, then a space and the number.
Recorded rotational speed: rpm 4800
